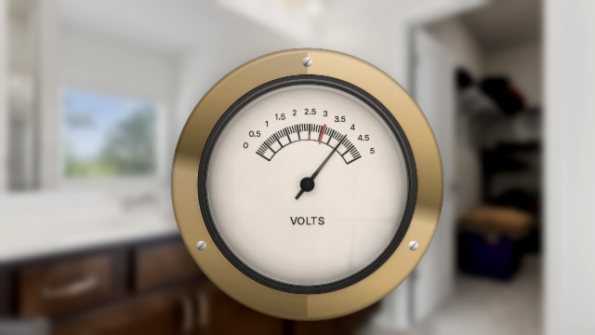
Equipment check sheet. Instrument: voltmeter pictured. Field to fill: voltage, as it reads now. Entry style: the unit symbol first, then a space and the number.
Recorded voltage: V 4
